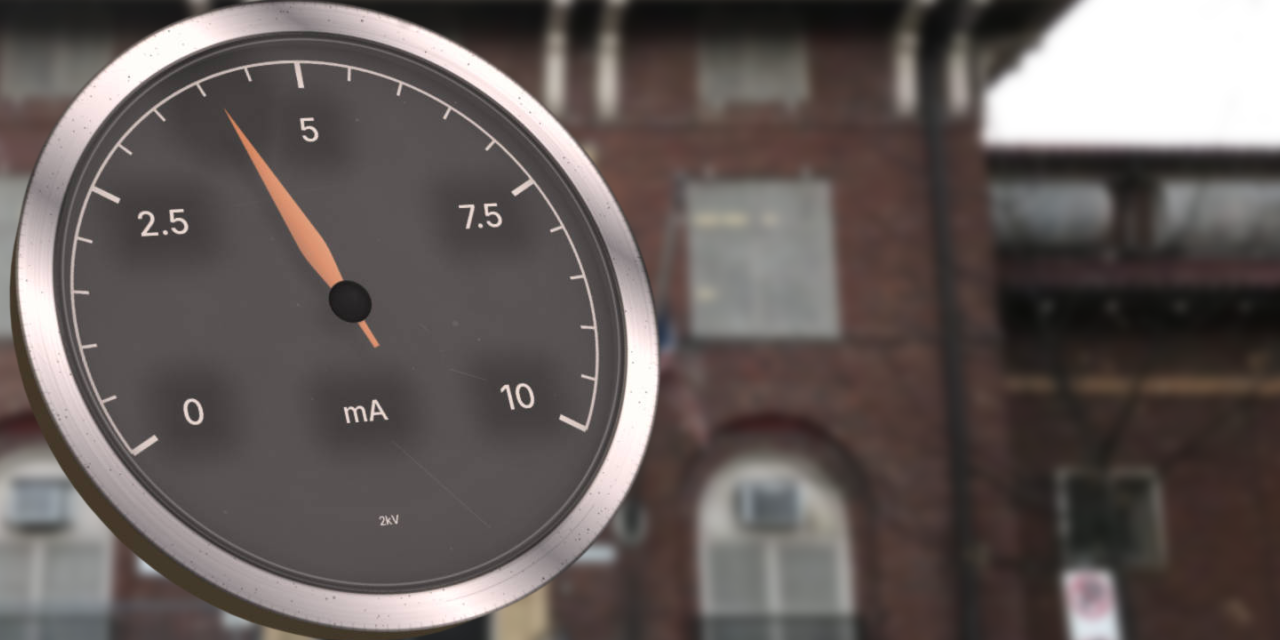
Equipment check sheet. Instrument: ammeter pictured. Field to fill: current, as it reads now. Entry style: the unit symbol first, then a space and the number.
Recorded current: mA 4
